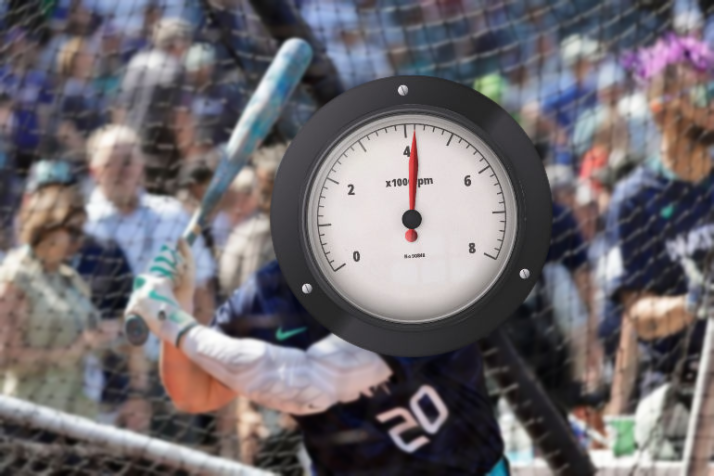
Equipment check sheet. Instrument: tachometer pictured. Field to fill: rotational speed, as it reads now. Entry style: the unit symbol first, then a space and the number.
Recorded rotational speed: rpm 4200
